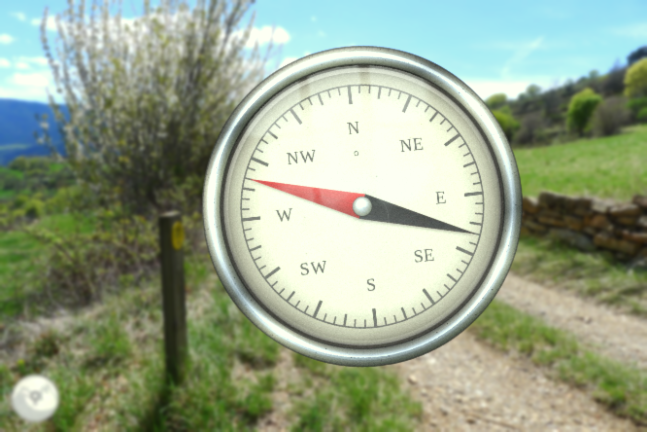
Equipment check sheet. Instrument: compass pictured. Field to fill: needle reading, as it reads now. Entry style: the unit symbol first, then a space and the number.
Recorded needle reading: ° 290
